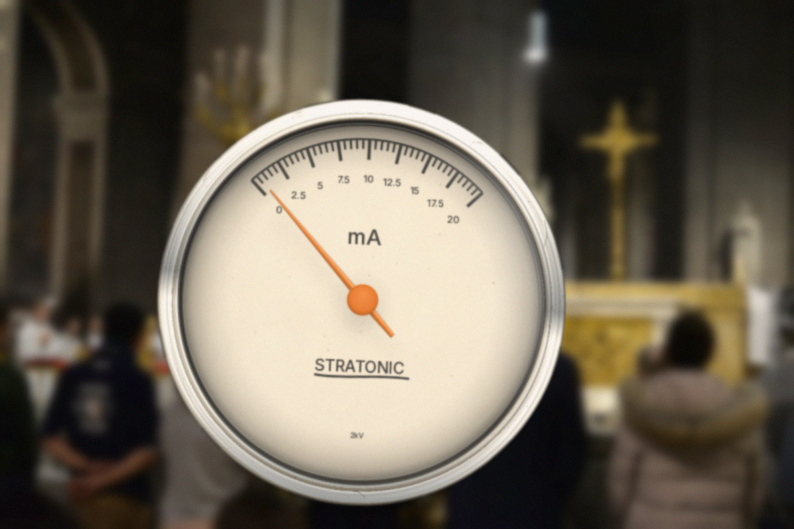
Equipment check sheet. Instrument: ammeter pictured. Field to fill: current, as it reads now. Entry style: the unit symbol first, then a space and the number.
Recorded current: mA 0.5
